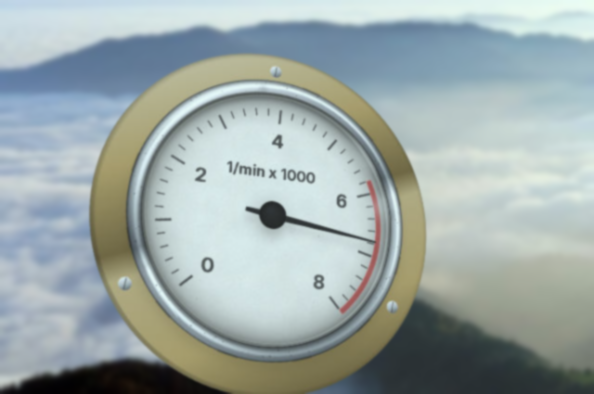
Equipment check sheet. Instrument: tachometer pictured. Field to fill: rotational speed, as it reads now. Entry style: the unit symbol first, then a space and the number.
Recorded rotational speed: rpm 6800
